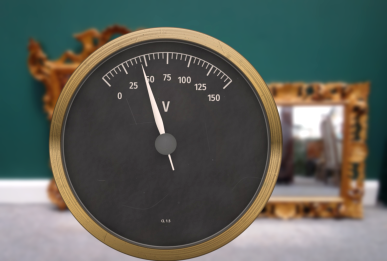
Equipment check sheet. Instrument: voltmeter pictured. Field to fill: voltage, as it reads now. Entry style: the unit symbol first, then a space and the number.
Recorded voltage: V 45
